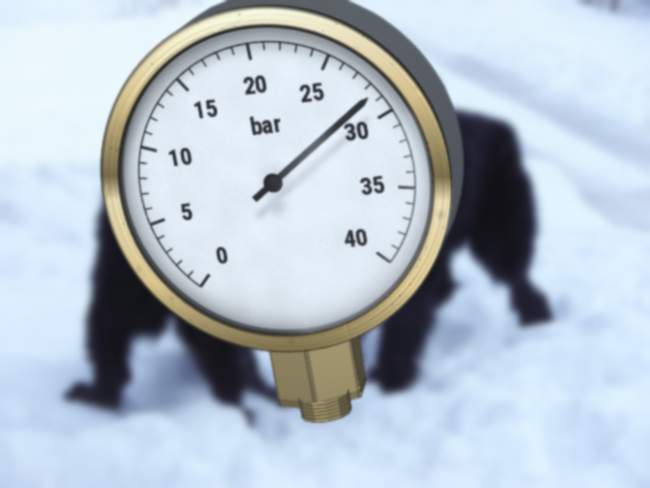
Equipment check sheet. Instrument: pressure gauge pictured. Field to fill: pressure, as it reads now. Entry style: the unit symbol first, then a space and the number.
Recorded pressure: bar 28.5
